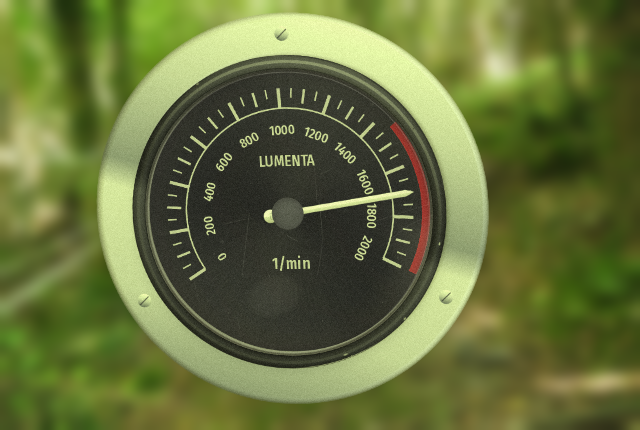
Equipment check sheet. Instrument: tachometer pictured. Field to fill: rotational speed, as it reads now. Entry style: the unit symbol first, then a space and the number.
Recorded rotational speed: rpm 1700
